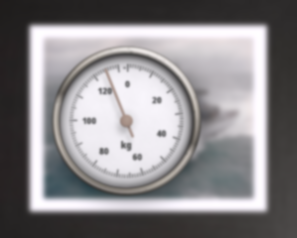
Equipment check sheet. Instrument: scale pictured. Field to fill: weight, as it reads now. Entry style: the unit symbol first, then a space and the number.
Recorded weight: kg 125
